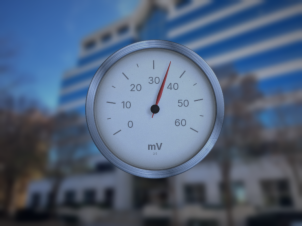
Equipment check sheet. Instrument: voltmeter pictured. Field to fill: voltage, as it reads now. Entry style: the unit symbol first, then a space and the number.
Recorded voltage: mV 35
